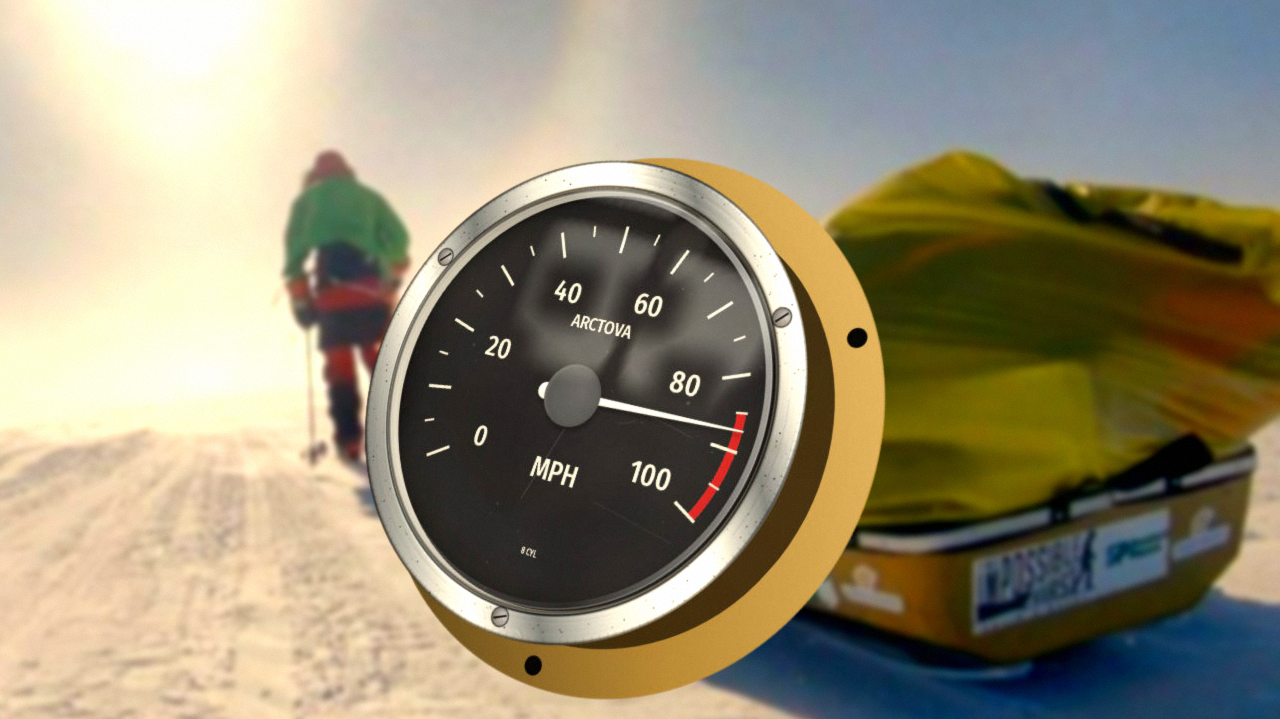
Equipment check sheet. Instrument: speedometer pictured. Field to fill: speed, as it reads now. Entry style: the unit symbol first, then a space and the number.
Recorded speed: mph 87.5
